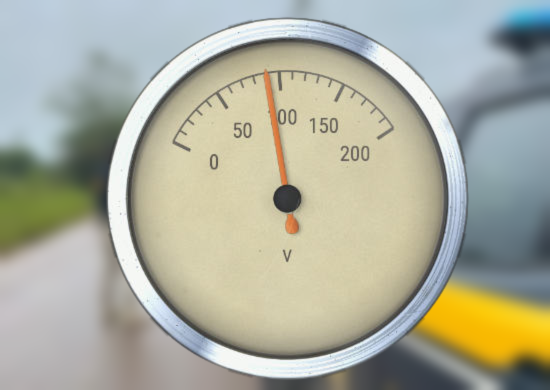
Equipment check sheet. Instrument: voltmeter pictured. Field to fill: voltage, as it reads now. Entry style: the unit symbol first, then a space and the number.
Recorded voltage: V 90
